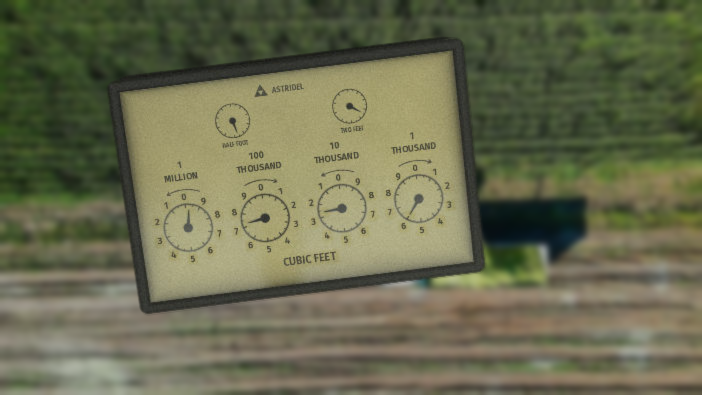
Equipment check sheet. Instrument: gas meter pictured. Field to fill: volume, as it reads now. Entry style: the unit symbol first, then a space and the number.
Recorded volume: ft³ 972600
